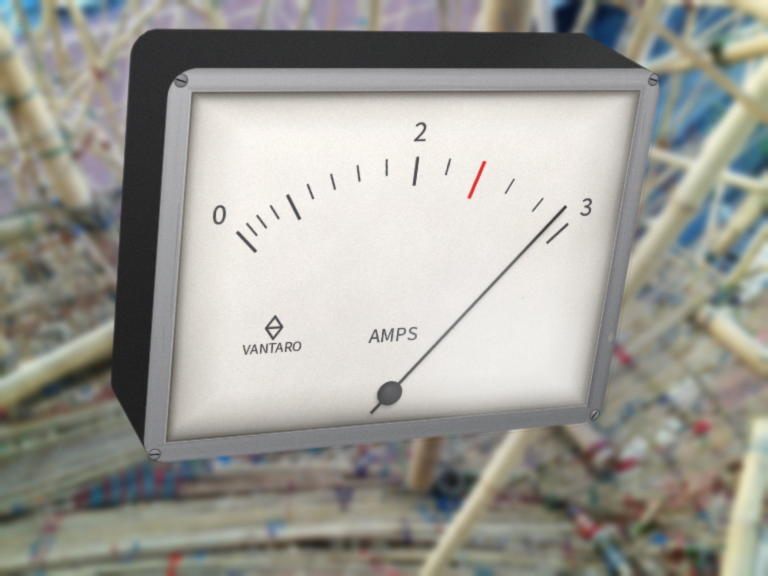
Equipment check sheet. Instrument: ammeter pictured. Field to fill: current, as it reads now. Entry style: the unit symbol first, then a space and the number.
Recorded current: A 2.9
